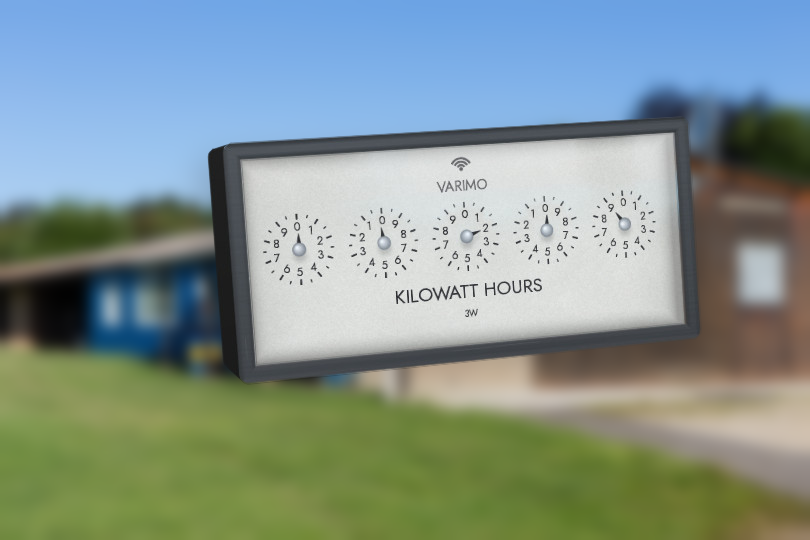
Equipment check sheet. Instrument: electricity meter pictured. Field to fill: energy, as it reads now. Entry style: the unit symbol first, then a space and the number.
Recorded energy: kWh 199
